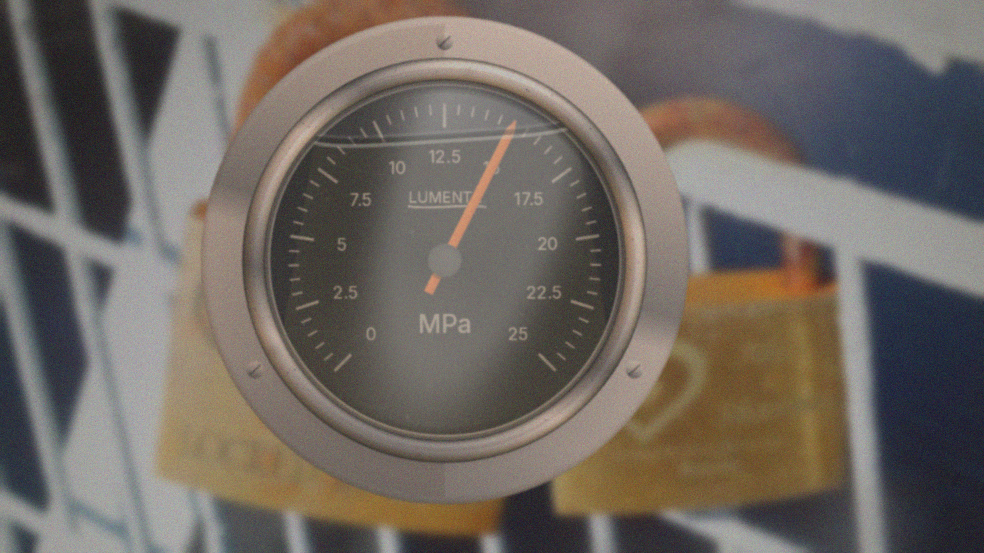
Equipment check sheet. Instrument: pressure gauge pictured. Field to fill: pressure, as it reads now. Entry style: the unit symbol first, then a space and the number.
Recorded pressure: MPa 15
